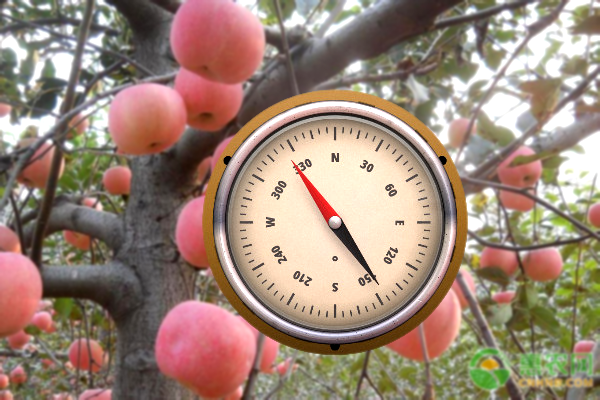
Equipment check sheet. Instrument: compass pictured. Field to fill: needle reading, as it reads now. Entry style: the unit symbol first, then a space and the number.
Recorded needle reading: ° 325
